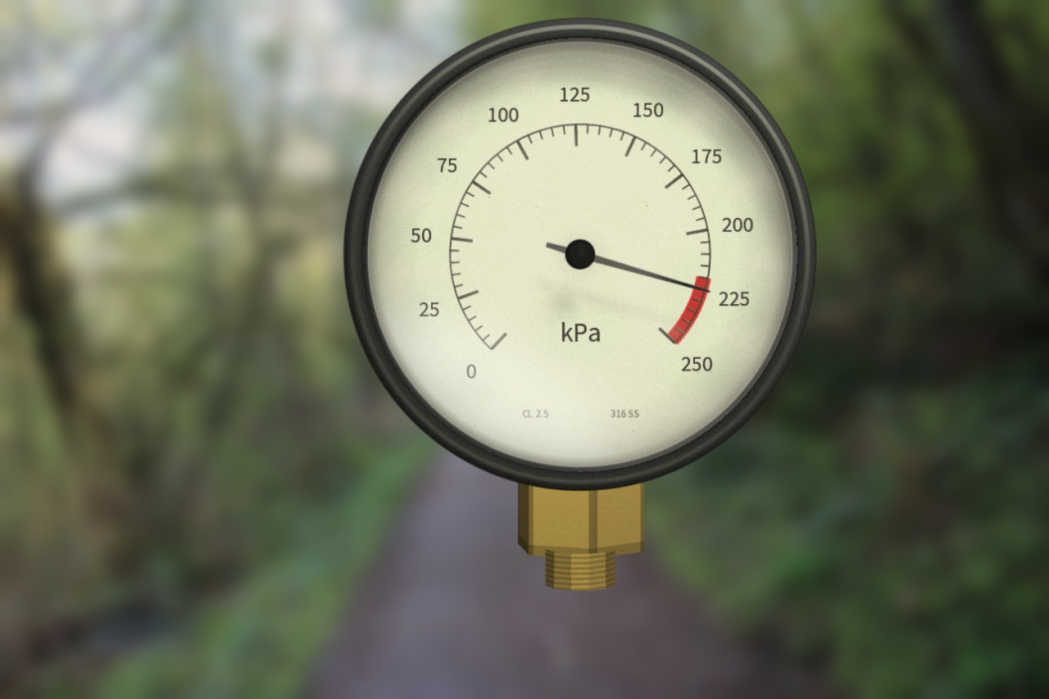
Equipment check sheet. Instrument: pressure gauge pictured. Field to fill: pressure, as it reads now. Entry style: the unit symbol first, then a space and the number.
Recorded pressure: kPa 225
